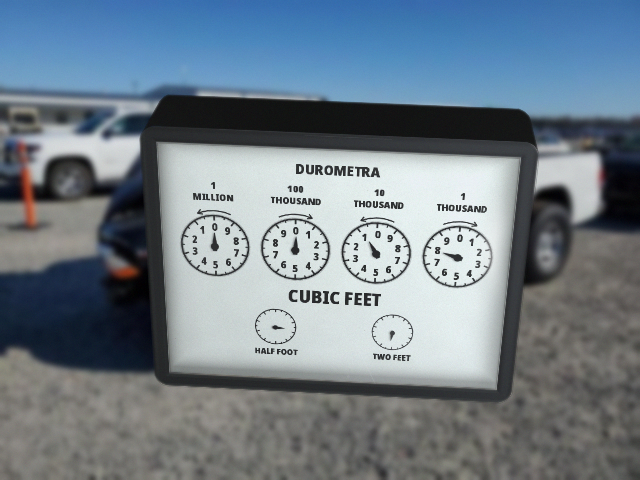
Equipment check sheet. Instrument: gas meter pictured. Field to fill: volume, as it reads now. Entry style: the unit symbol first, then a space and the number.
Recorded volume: ft³ 800
